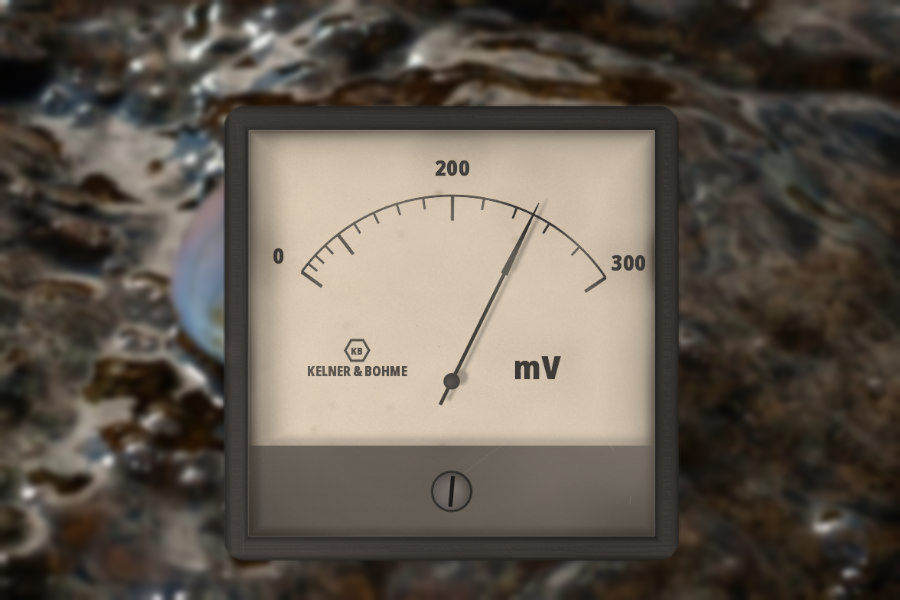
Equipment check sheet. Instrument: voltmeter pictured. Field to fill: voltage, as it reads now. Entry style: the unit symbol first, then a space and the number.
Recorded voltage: mV 250
